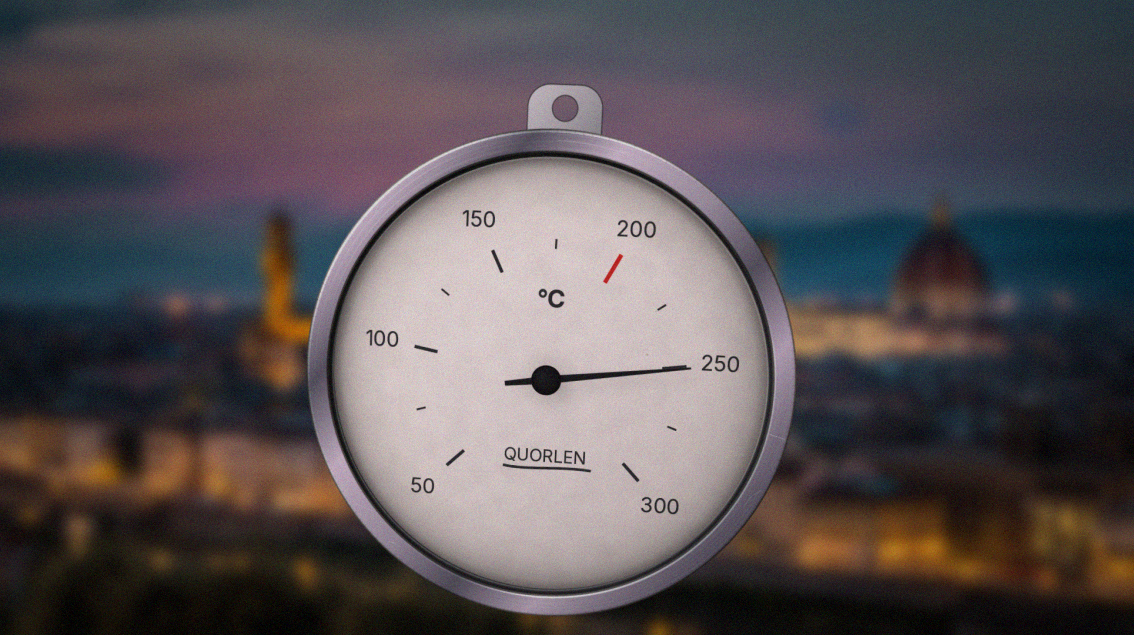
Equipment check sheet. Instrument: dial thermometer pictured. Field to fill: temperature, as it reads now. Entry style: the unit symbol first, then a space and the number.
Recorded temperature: °C 250
